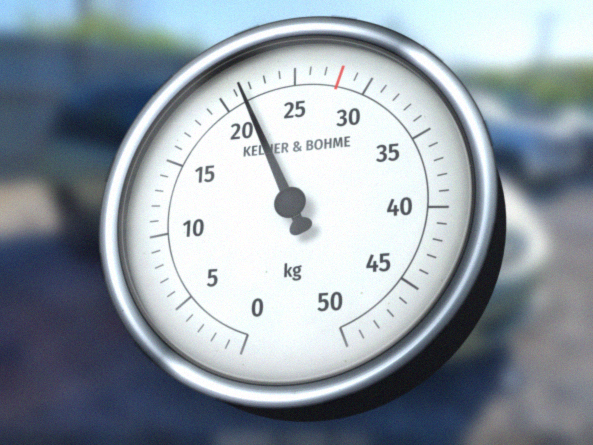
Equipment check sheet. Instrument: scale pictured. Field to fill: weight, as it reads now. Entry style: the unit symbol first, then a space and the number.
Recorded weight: kg 21.5
